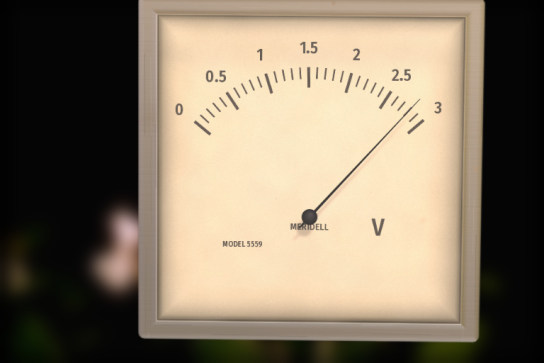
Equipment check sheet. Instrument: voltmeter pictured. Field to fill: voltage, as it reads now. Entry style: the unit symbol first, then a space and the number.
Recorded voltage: V 2.8
